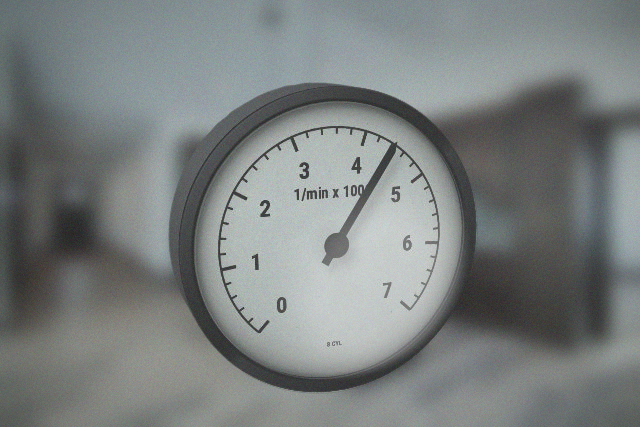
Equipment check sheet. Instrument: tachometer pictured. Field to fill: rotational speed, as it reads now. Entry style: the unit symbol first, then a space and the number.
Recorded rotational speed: rpm 4400
